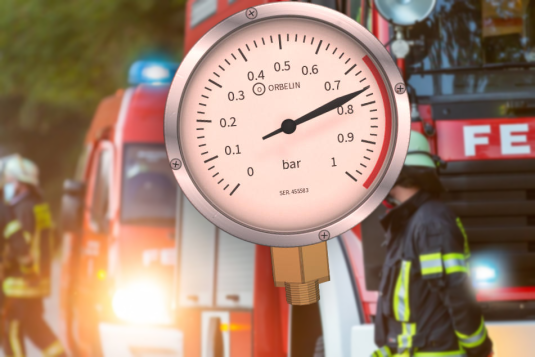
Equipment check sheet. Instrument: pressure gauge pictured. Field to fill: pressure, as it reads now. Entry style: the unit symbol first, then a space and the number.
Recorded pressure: bar 0.76
